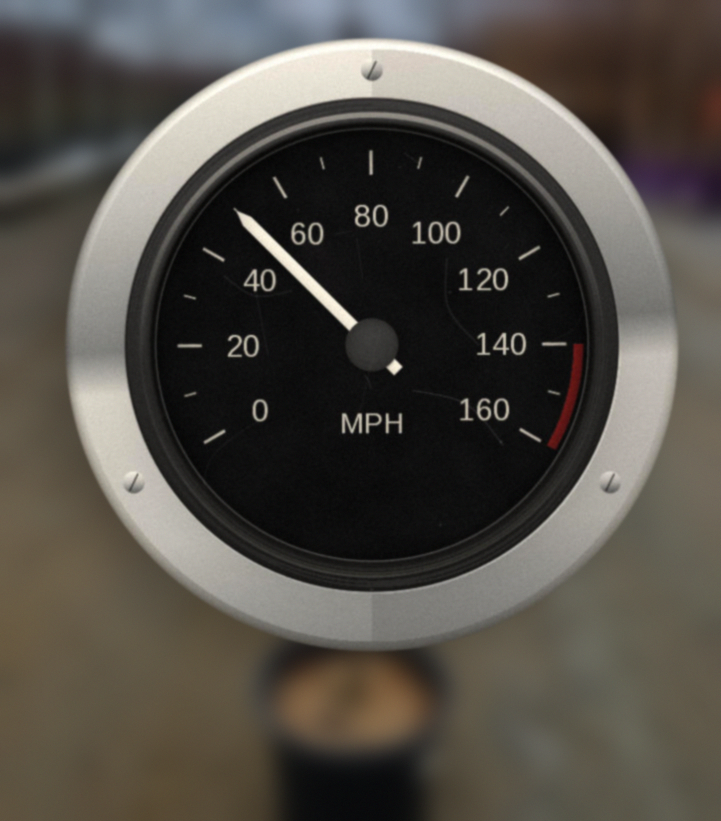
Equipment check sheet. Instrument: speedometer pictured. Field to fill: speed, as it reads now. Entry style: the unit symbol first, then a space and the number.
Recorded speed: mph 50
